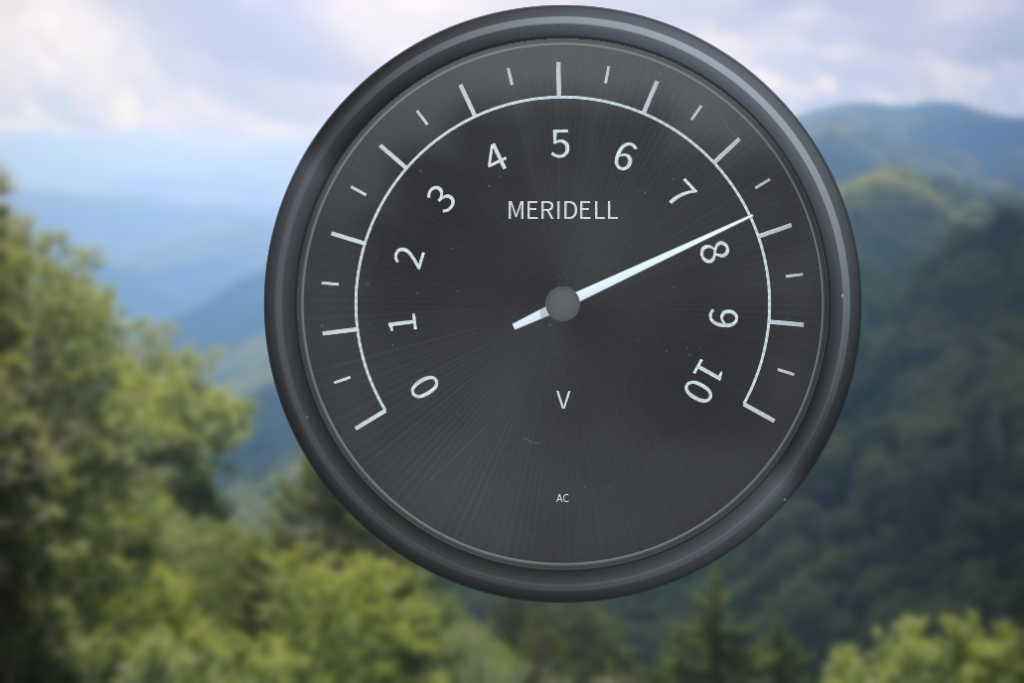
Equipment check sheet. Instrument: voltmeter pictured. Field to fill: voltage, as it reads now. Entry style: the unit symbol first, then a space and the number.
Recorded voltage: V 7.75
